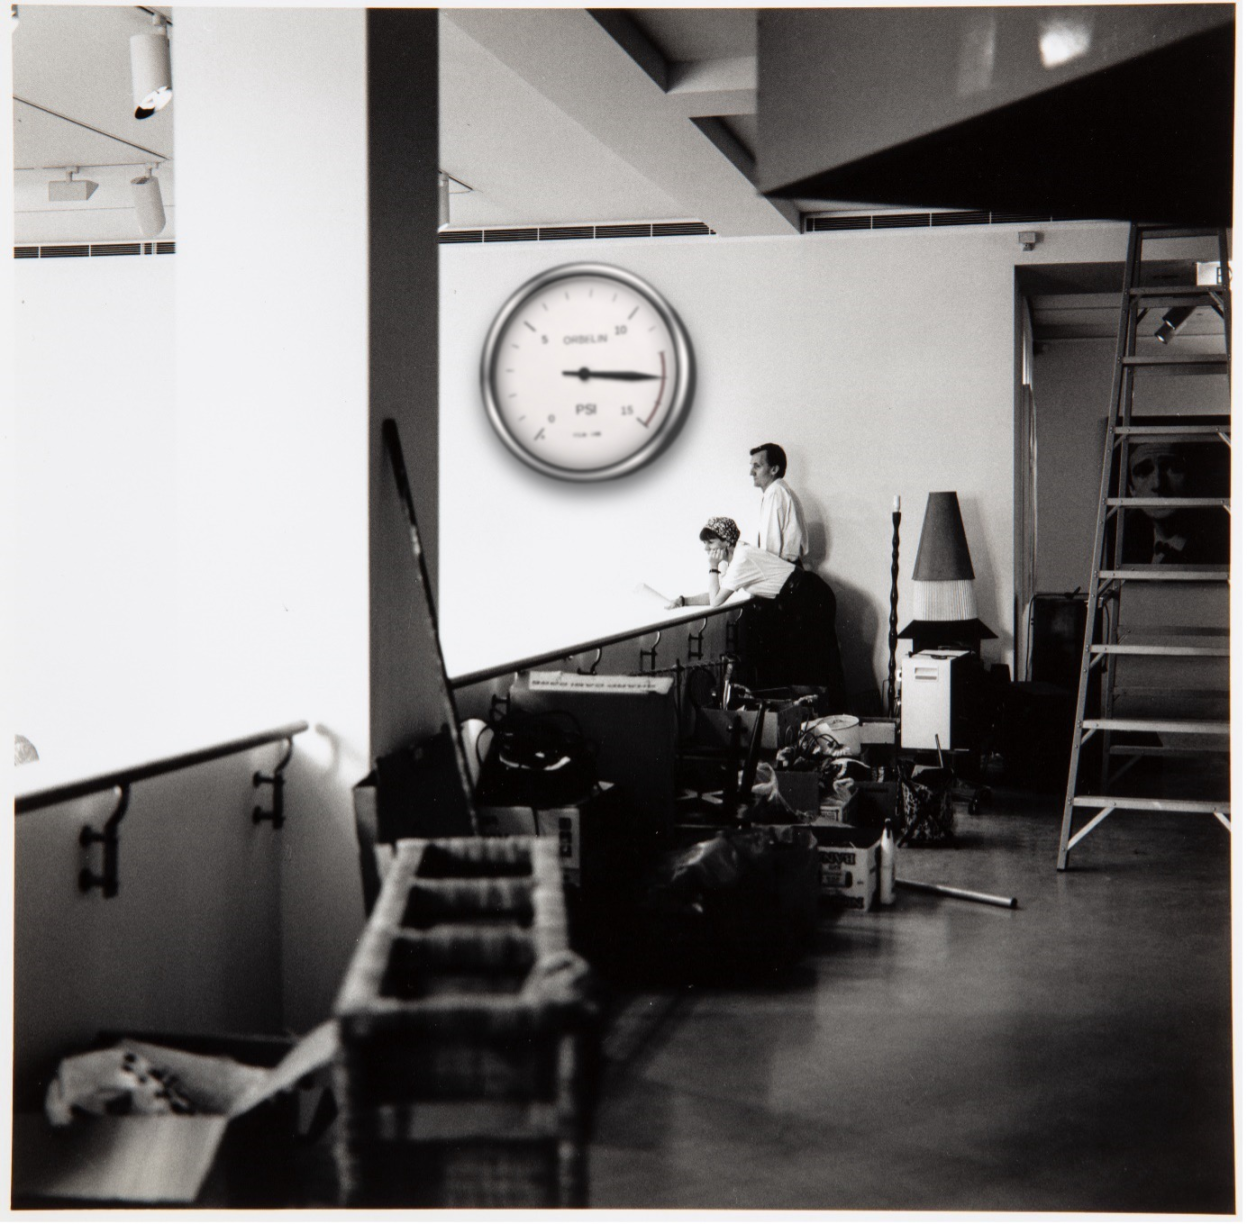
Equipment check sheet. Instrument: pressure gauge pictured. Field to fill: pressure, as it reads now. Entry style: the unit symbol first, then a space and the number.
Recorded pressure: psi 13
